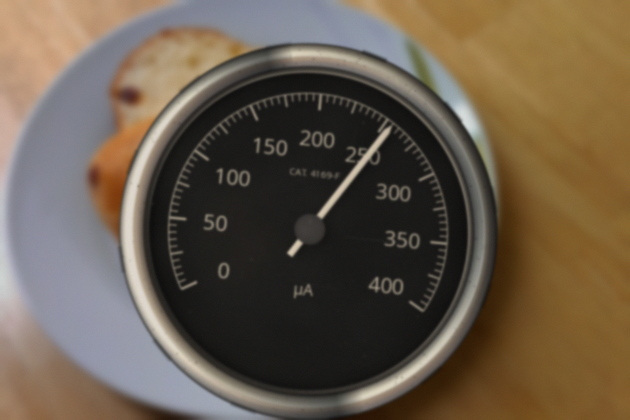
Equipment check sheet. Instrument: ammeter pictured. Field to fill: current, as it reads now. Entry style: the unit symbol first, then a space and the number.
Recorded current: µA 255
